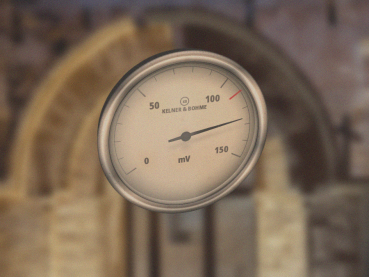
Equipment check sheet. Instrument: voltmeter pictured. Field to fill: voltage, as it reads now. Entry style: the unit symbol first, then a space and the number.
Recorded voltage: mV 125
